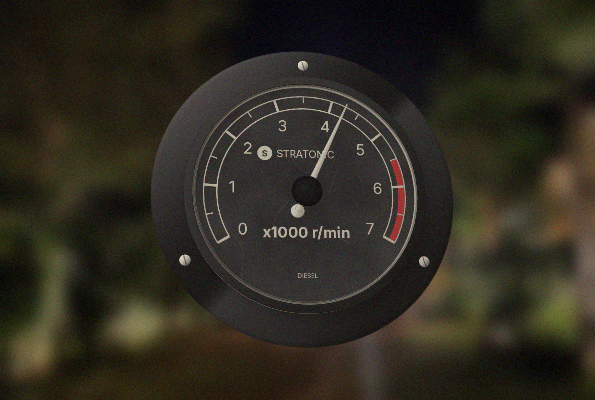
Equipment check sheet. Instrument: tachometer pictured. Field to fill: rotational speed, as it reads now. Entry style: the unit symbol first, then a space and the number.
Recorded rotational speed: rpm 4250
